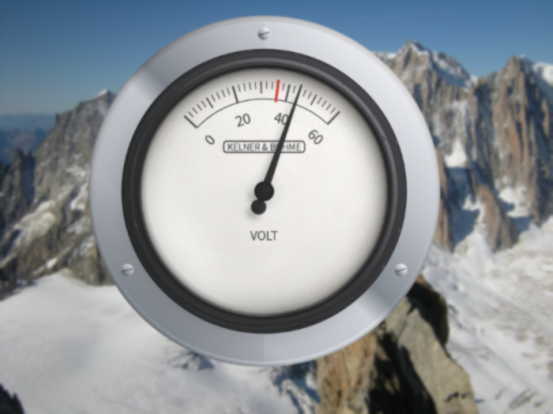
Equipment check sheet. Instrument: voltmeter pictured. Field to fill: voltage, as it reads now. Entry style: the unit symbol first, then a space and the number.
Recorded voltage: V 44
